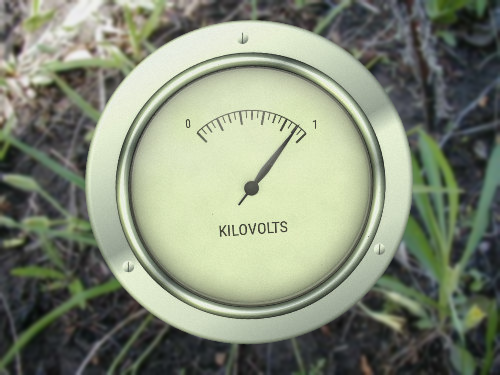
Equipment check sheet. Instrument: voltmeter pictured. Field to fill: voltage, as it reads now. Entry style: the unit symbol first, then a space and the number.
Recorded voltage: kV 0.9
